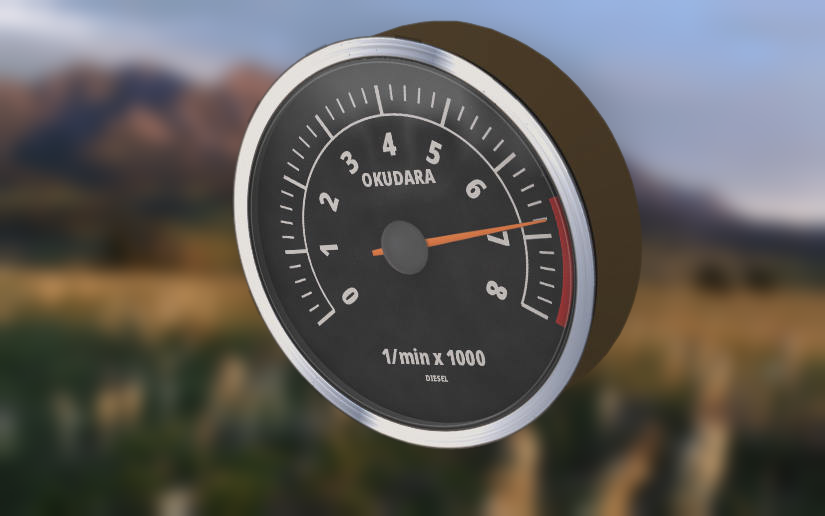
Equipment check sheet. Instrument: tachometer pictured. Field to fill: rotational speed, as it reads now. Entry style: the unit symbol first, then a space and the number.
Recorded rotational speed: rpm 6800
